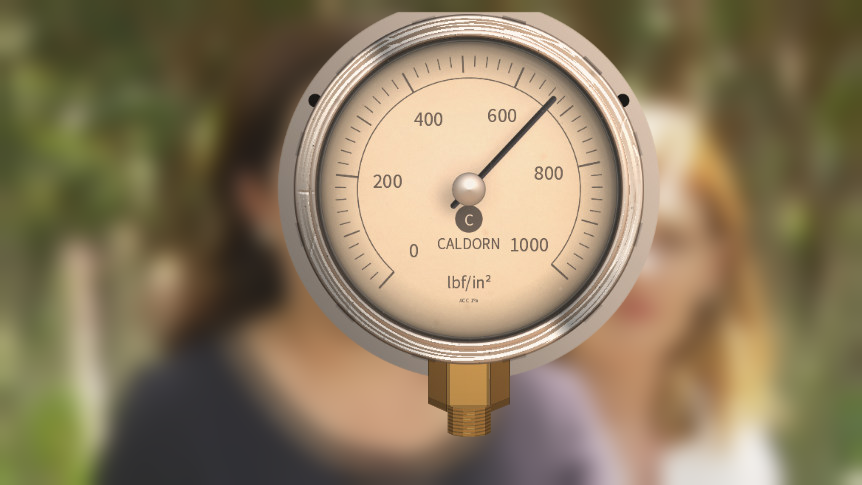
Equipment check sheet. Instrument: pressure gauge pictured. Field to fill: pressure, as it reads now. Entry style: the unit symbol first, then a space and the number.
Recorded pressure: psi 670
